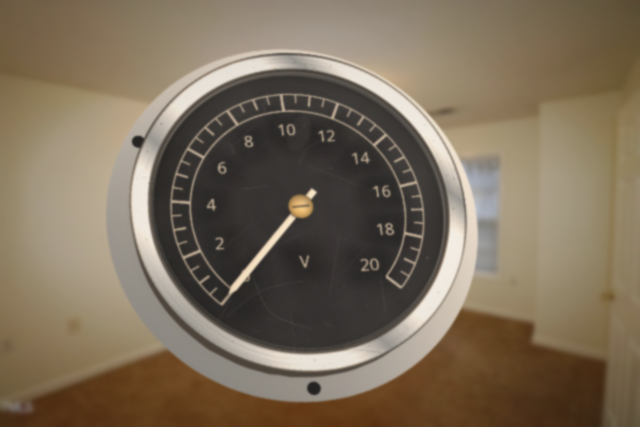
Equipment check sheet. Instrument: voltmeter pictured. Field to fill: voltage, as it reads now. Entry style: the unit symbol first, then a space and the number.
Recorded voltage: V 0
